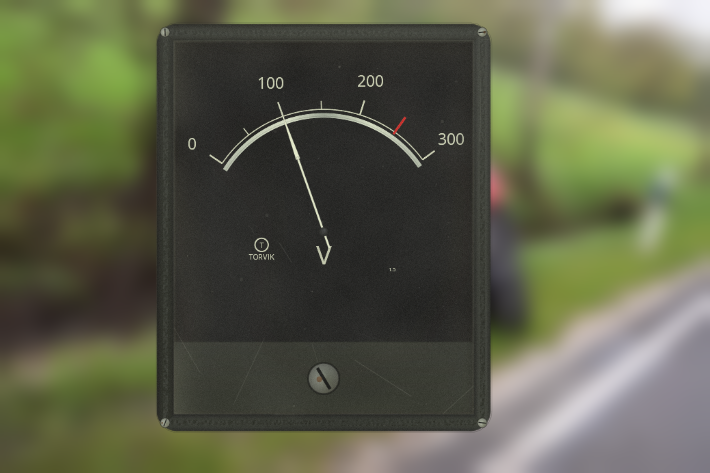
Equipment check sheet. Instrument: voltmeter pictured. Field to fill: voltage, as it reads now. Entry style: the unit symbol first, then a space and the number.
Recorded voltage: V 100
